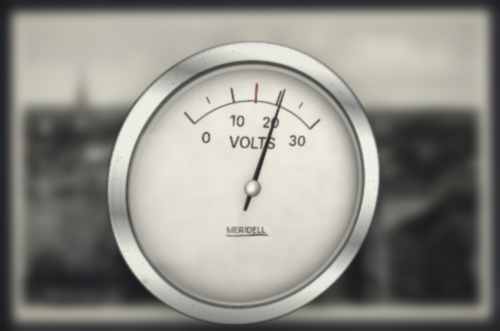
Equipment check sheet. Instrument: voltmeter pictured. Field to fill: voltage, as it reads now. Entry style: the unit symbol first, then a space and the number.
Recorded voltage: V 20
